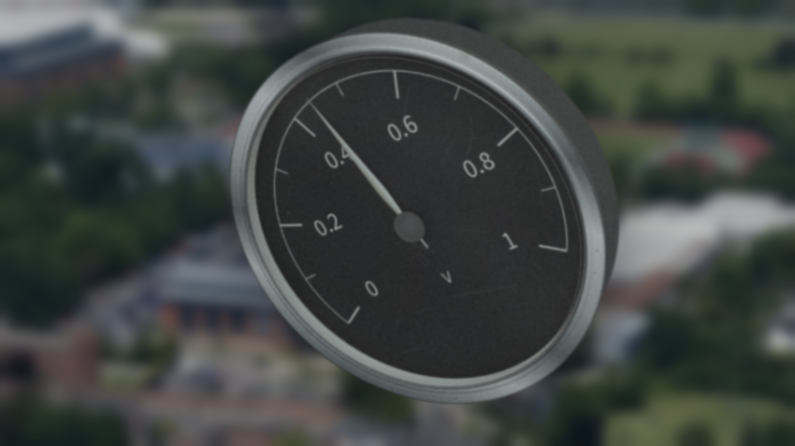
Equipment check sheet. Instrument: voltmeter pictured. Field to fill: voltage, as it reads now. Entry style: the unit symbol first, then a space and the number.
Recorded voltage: V 0.45
